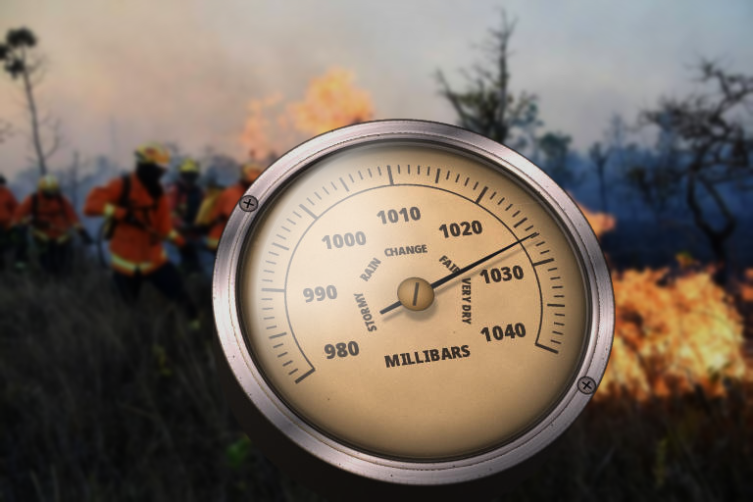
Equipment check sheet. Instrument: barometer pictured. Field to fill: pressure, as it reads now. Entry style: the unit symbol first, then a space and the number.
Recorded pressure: mbar 1027
